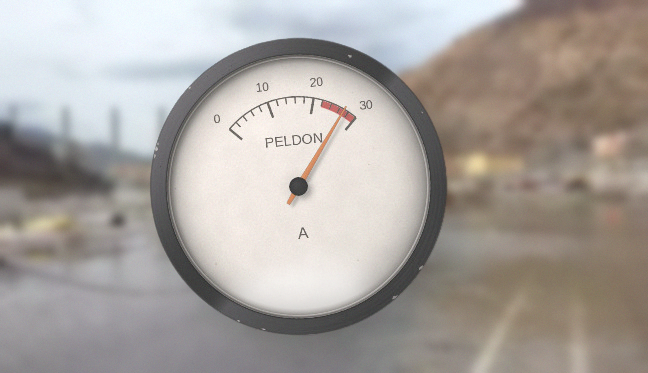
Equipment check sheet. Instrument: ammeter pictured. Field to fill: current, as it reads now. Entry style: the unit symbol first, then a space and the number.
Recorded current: A 27
